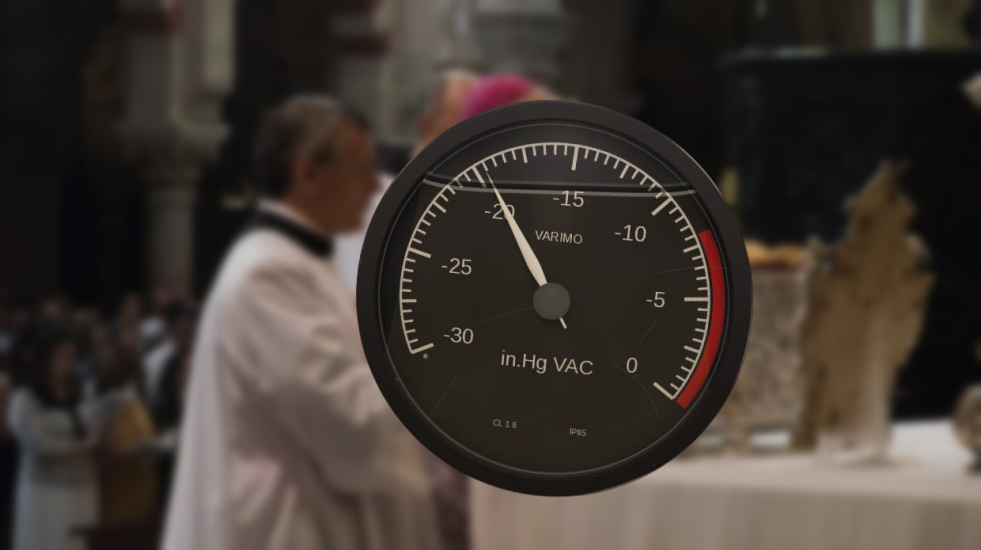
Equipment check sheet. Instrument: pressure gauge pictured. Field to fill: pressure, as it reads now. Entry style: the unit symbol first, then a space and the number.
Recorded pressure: inHg -19.5
